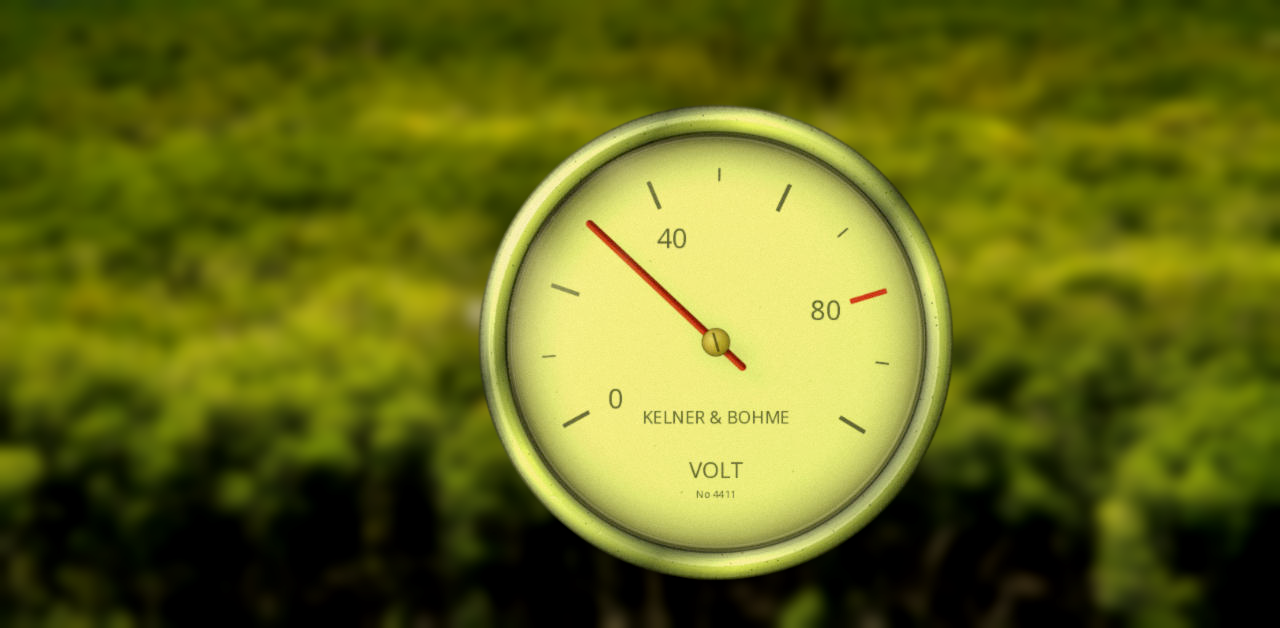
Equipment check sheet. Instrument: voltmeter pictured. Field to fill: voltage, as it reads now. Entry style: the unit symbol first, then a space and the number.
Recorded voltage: V 30
